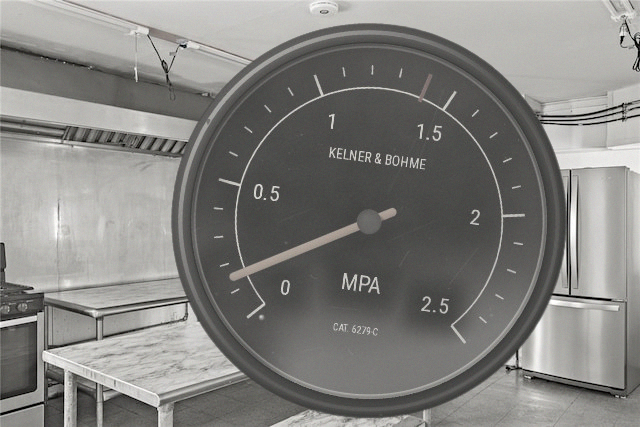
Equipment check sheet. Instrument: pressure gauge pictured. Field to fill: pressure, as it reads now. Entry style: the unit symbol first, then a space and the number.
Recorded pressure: MPa 0.15
